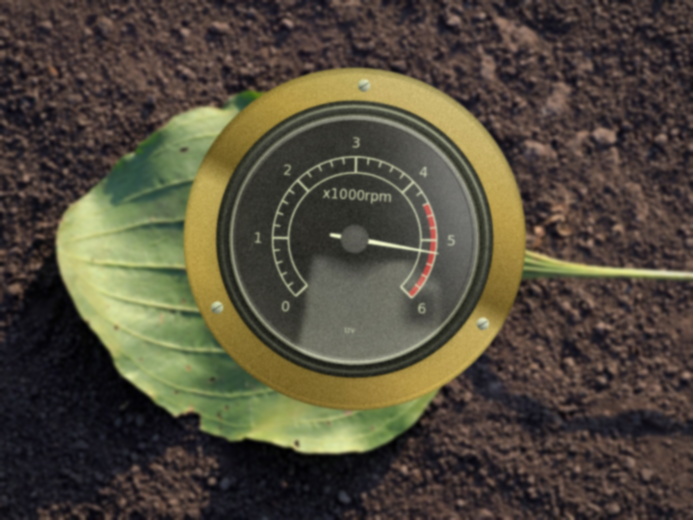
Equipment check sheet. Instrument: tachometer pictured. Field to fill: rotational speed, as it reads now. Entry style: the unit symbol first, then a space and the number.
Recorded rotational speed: rpm 5200
